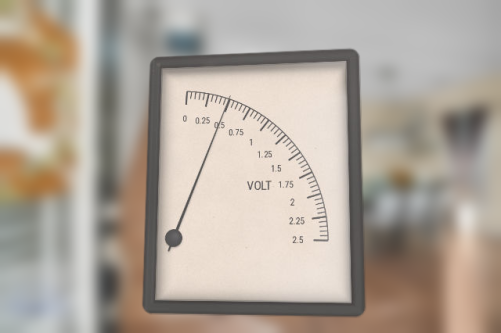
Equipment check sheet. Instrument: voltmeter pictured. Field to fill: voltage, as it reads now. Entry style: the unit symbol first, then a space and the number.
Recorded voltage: V 0.5
